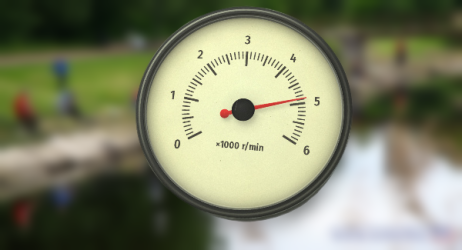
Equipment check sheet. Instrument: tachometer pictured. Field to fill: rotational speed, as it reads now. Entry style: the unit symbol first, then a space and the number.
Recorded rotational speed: rpm 4900
